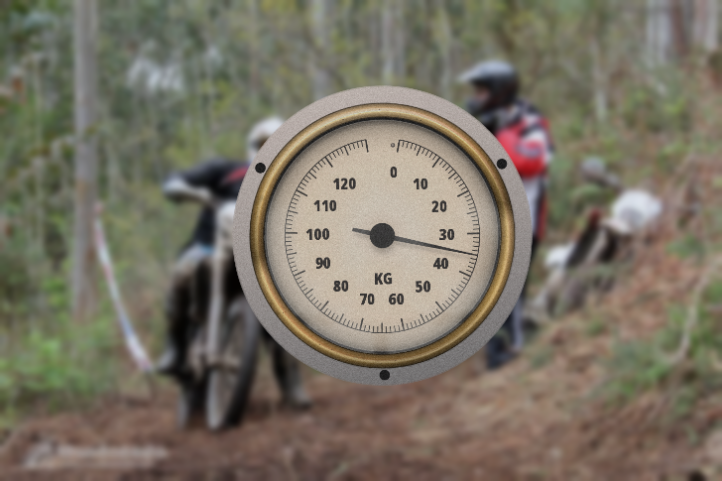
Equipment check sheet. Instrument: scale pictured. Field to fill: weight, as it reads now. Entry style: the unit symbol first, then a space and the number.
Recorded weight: kg 35
